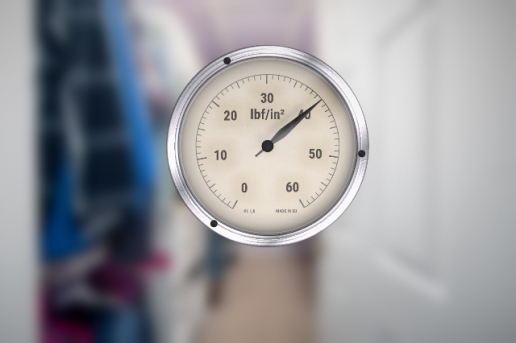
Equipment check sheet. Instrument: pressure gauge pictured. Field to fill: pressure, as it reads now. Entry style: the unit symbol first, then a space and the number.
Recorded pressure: psi 40
